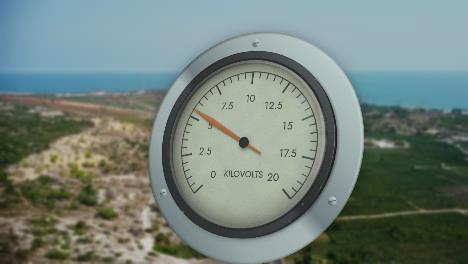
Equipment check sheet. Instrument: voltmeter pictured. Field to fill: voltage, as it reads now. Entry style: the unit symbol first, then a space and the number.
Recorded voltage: kV 5.5
